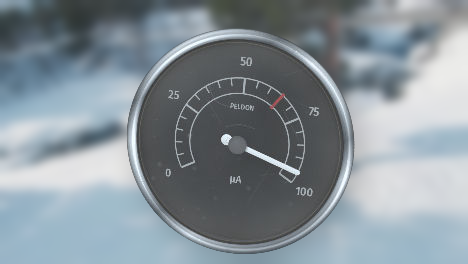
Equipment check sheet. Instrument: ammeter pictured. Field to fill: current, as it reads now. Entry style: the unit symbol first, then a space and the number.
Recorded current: µA 95
